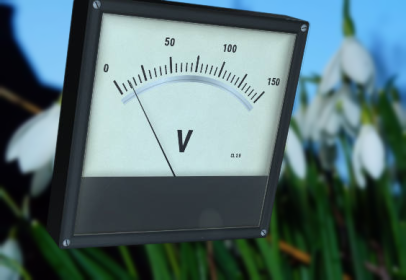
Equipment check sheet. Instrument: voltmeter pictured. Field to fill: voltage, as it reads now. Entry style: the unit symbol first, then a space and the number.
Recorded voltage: V 10
